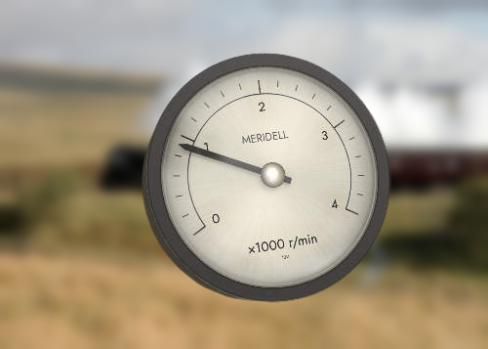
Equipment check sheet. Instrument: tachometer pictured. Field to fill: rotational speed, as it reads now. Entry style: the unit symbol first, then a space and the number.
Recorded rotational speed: rpm 900
